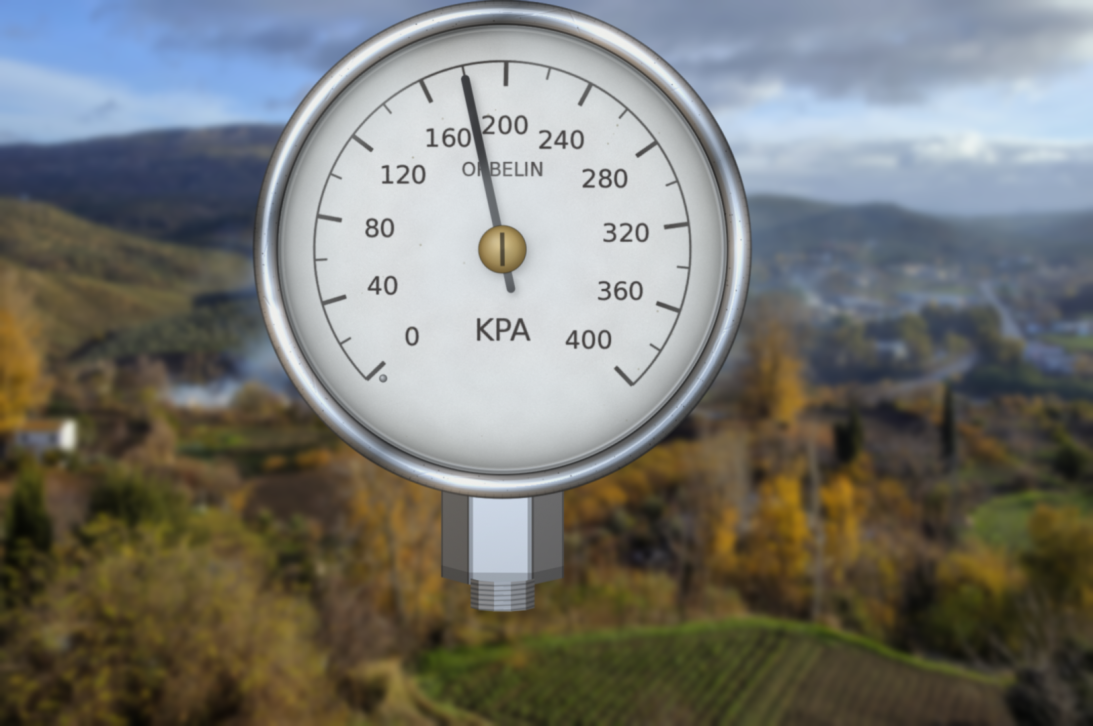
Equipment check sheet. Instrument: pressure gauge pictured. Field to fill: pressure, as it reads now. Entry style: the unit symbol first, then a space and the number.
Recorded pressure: kPa 180
